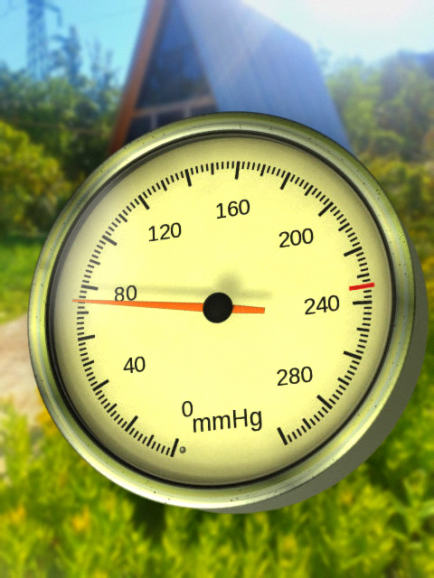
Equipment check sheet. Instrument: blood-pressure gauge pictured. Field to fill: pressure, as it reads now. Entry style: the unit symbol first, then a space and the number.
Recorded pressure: mmHg 74
